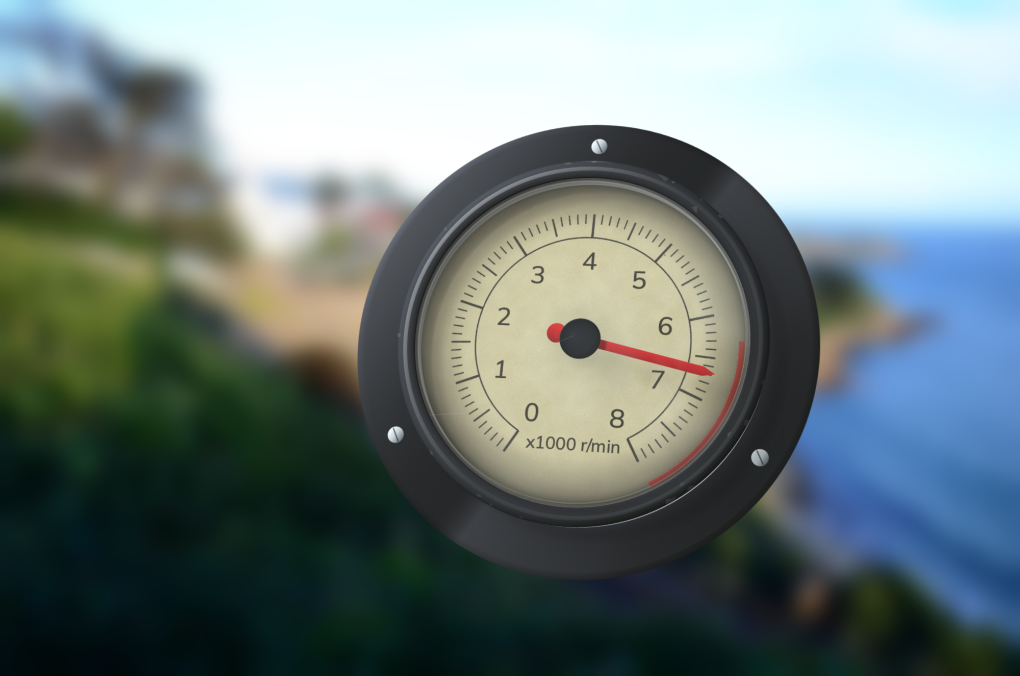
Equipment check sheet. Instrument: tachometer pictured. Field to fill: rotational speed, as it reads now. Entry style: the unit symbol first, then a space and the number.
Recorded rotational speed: rpm 6700
